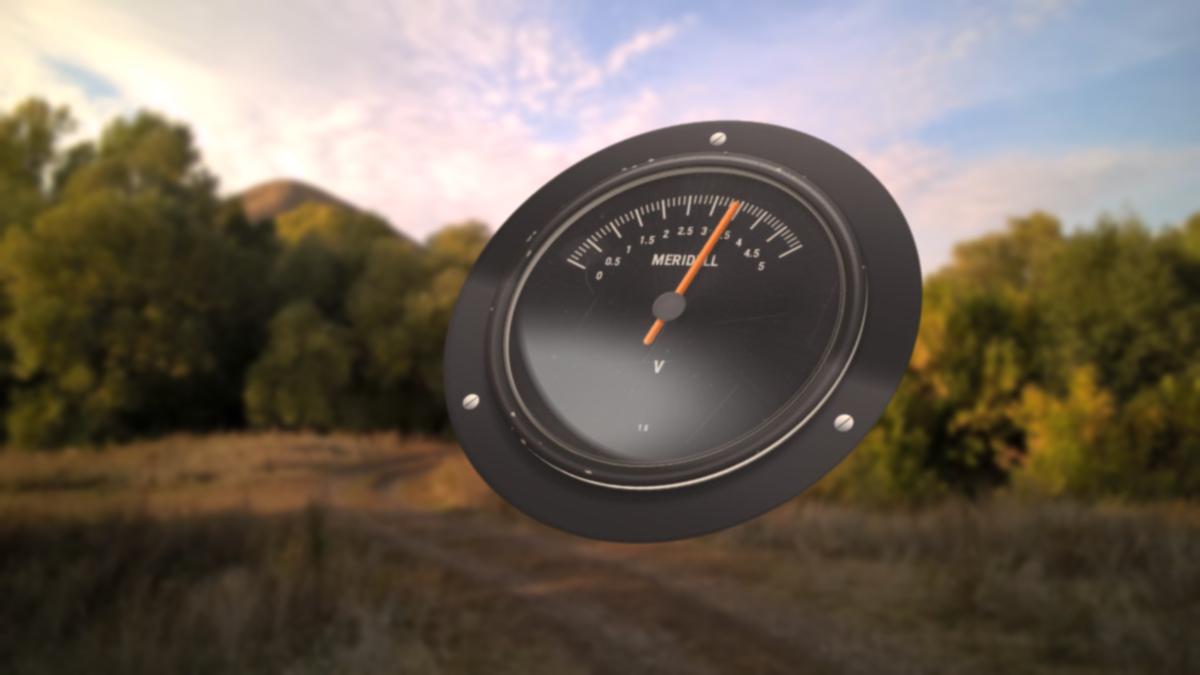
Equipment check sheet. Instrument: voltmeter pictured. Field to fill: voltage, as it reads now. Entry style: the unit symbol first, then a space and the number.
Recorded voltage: V 3.5
